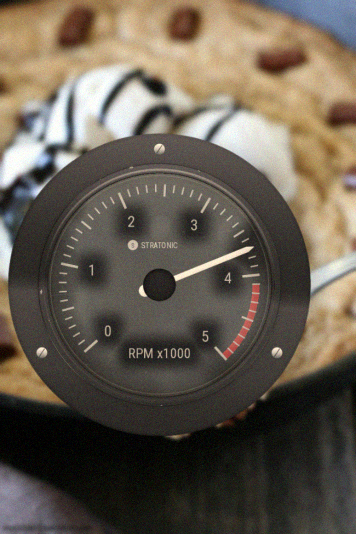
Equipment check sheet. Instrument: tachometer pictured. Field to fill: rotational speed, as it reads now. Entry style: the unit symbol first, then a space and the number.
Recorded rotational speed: rpm 3700
